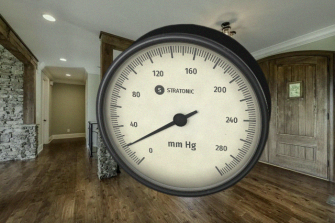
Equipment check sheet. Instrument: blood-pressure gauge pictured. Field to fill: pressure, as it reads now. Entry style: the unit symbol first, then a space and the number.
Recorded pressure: mmHg 20
